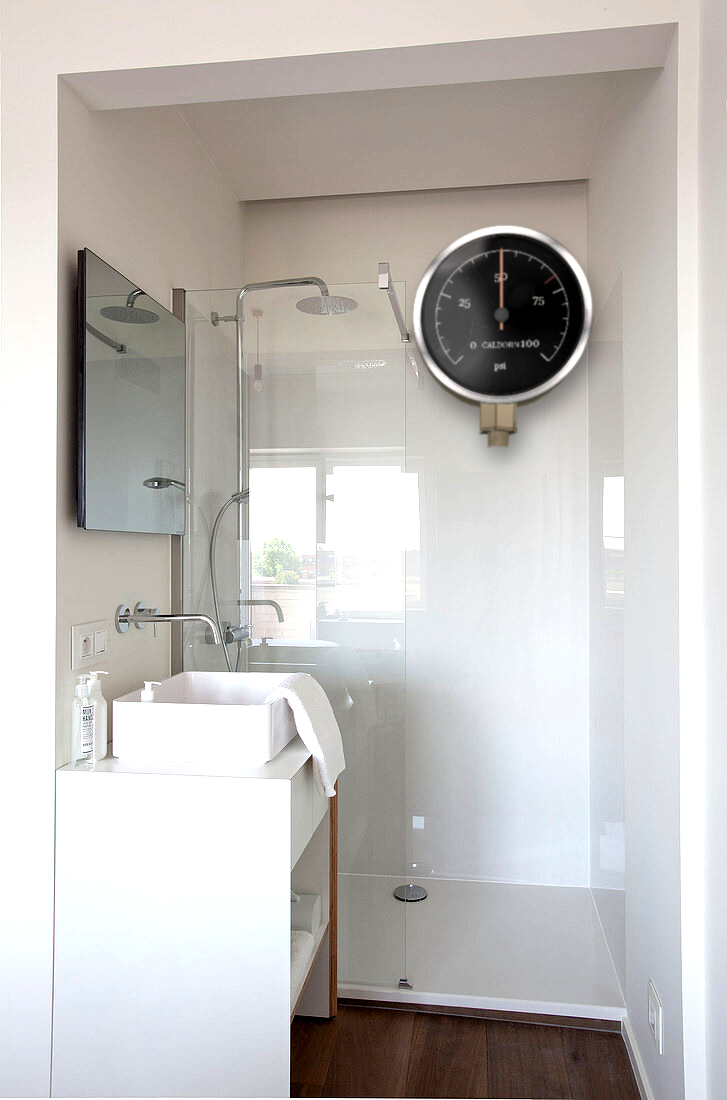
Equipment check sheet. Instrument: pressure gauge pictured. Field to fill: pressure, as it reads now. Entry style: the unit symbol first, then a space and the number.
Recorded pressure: psi 50
